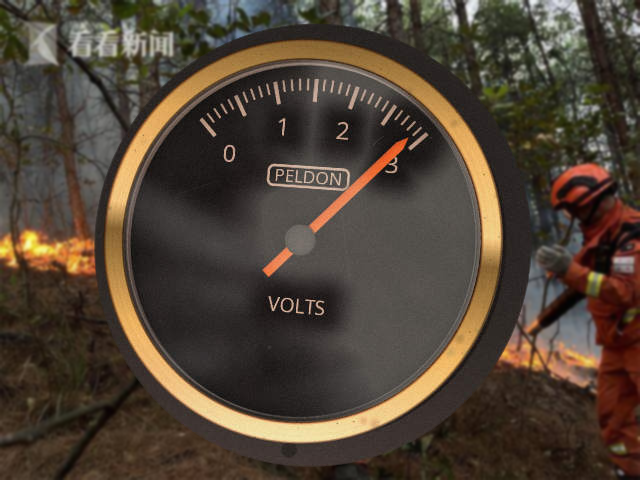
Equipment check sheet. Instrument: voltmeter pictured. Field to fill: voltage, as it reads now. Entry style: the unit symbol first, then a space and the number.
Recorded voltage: V 2.9
